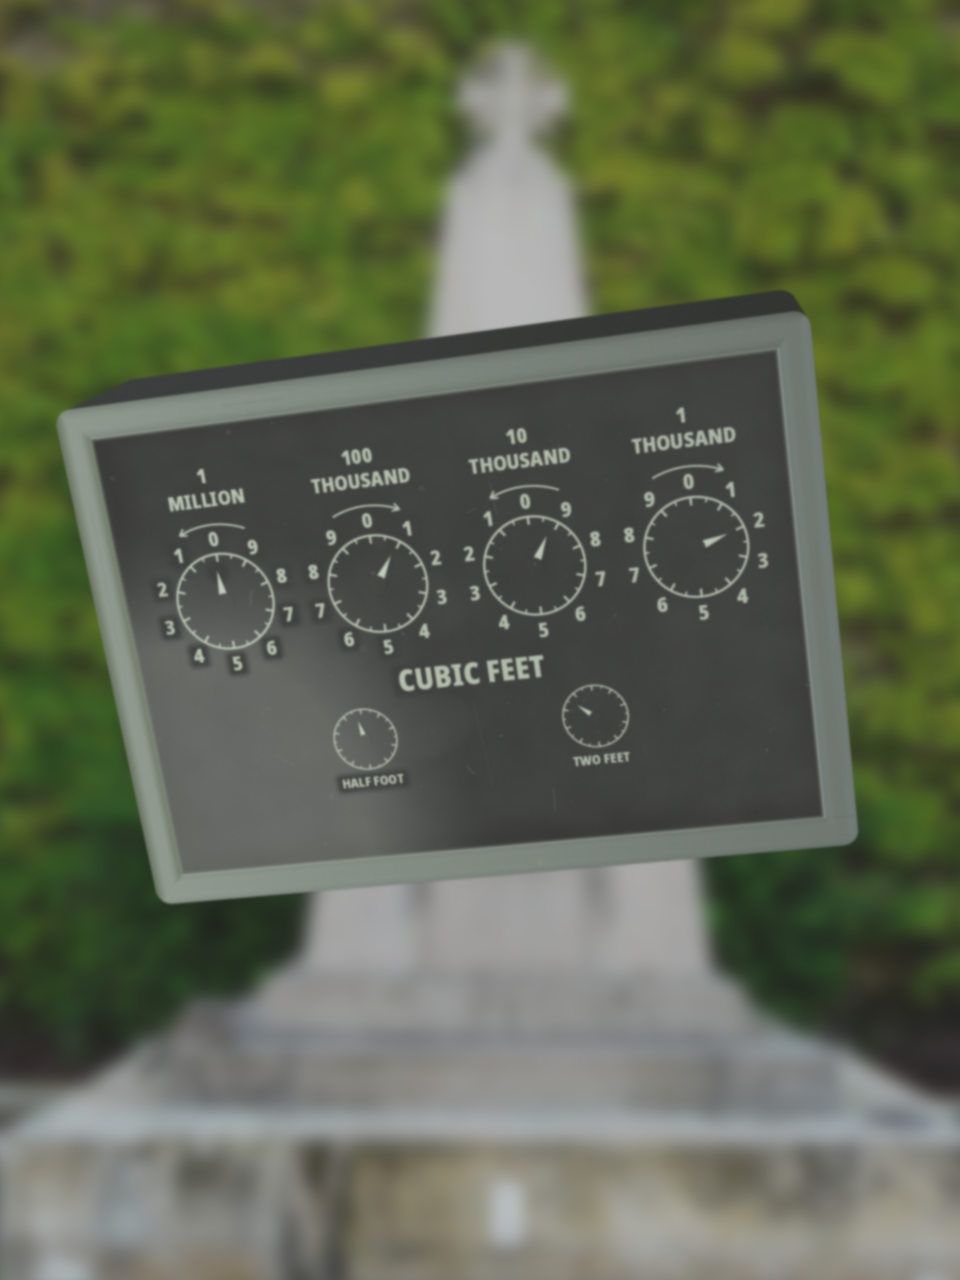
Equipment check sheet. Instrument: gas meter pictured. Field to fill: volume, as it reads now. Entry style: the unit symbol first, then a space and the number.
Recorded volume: ft³ 9200
